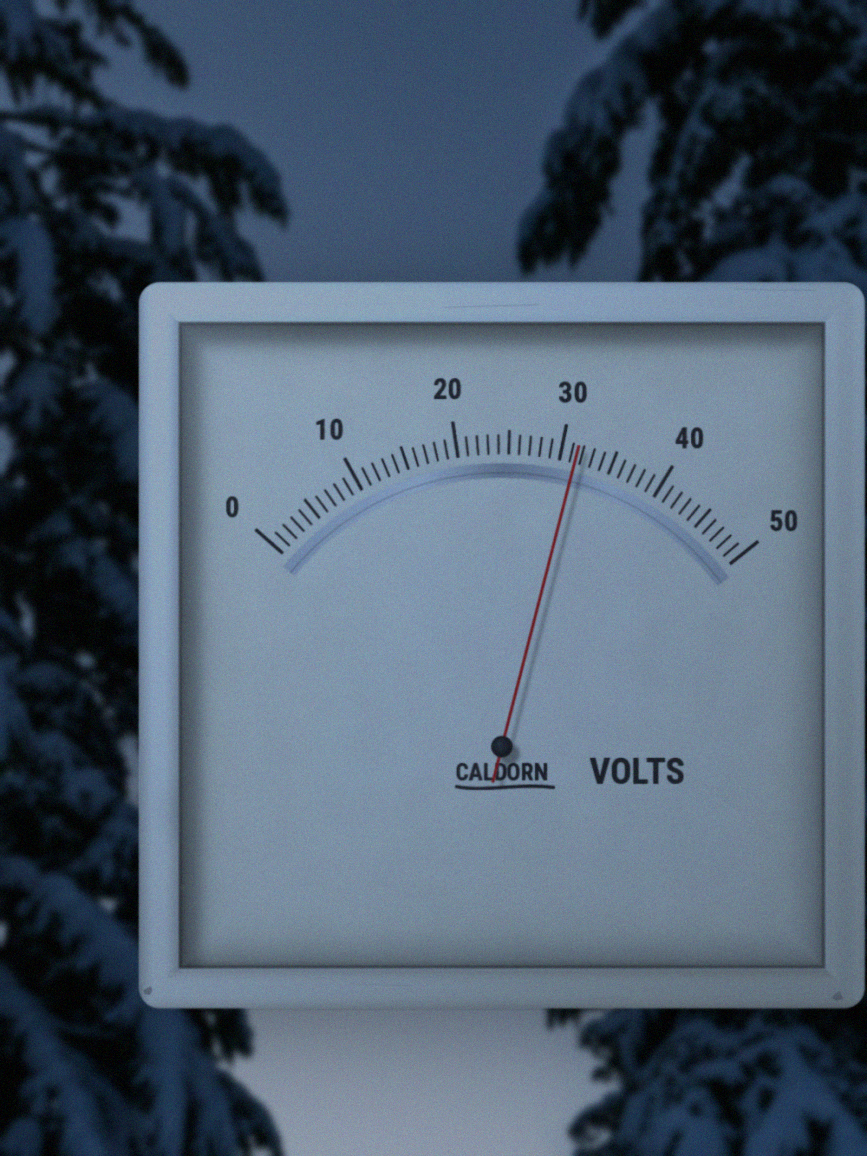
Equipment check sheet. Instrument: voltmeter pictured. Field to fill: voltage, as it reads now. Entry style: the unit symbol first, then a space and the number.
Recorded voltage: V 31.5
